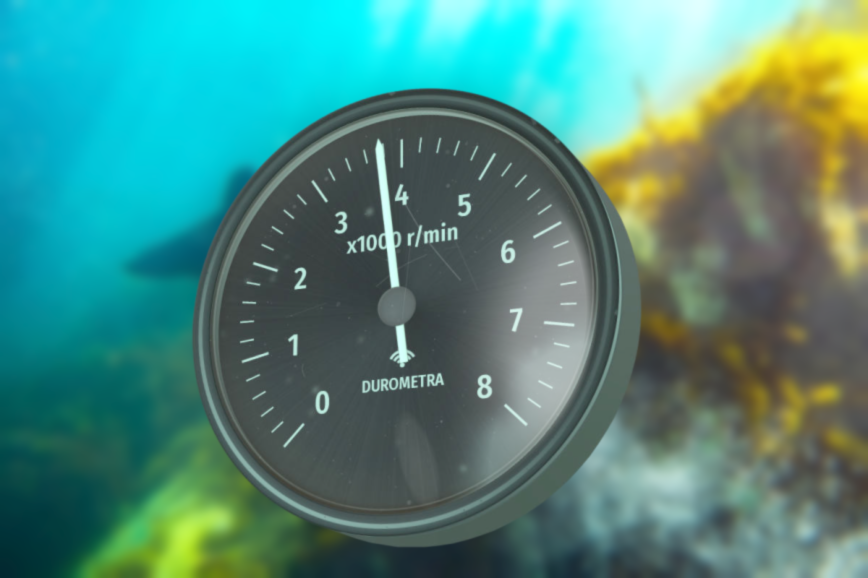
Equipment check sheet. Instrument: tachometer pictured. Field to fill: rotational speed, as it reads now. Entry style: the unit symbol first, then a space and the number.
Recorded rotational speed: rpm 3800
